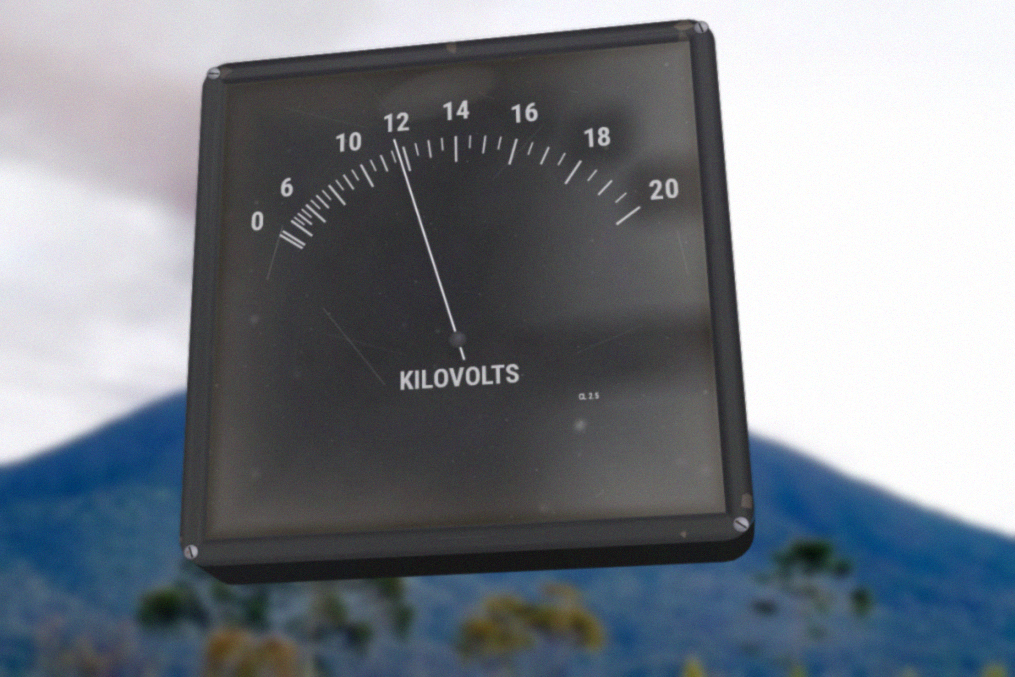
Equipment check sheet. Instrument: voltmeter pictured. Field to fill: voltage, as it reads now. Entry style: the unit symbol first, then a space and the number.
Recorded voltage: kV 11.75
